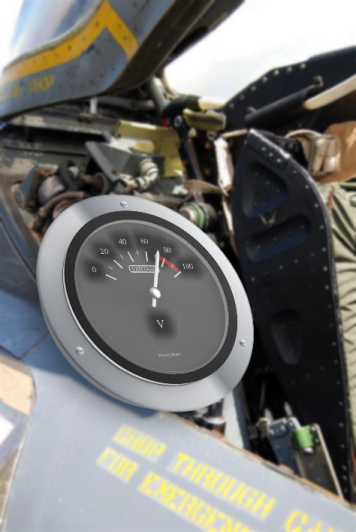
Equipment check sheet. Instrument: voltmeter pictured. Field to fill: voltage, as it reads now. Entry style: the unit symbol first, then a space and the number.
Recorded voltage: V 70
